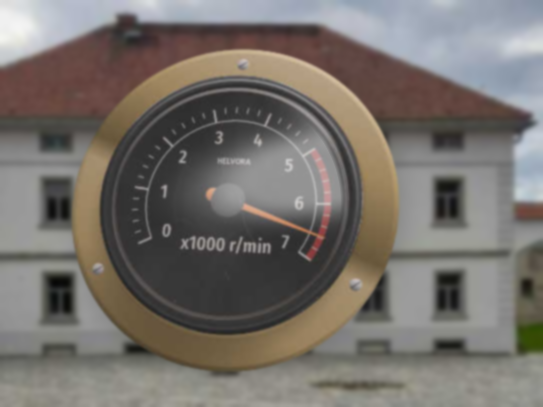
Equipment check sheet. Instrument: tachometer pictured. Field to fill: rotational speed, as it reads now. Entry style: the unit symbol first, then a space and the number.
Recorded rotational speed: rpm 6600
